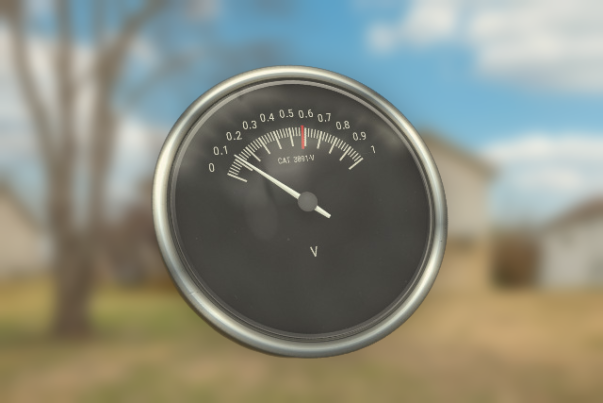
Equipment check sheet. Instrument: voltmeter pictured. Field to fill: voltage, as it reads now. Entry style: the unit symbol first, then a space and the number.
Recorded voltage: V 0.1
